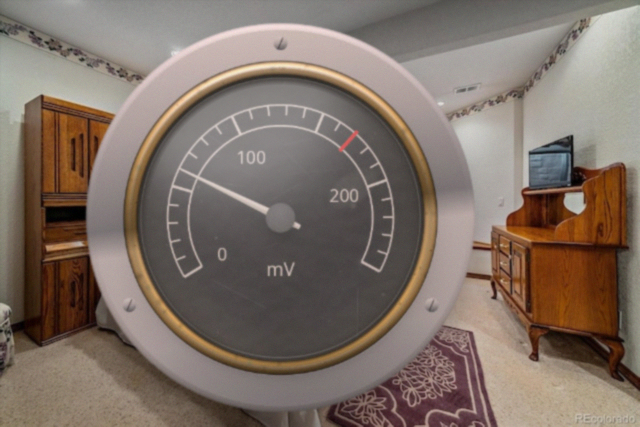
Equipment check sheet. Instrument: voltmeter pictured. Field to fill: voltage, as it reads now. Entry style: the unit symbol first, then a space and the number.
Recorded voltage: mV 60
